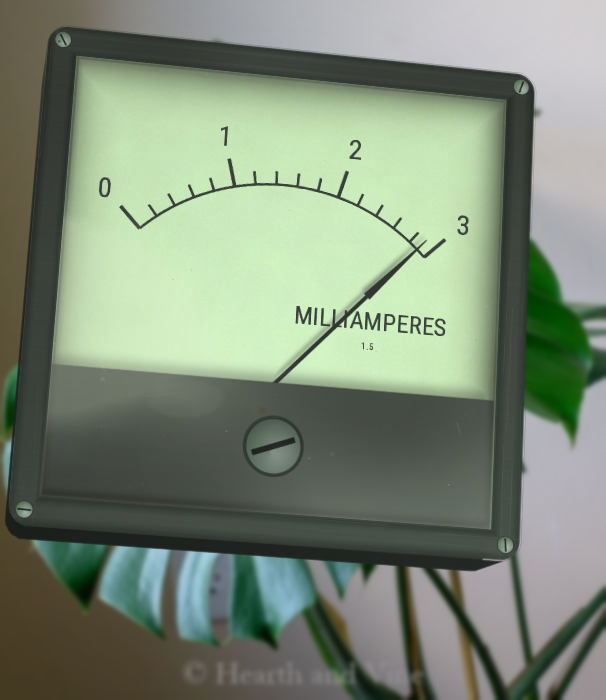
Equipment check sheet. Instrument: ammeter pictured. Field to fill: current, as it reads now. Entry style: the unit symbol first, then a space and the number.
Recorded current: mA 2.9
